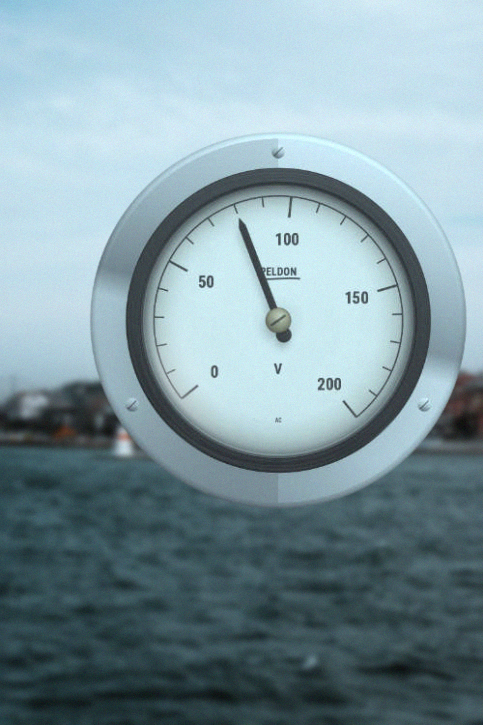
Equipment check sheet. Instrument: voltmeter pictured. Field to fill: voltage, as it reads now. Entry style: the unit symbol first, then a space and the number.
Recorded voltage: V 80
